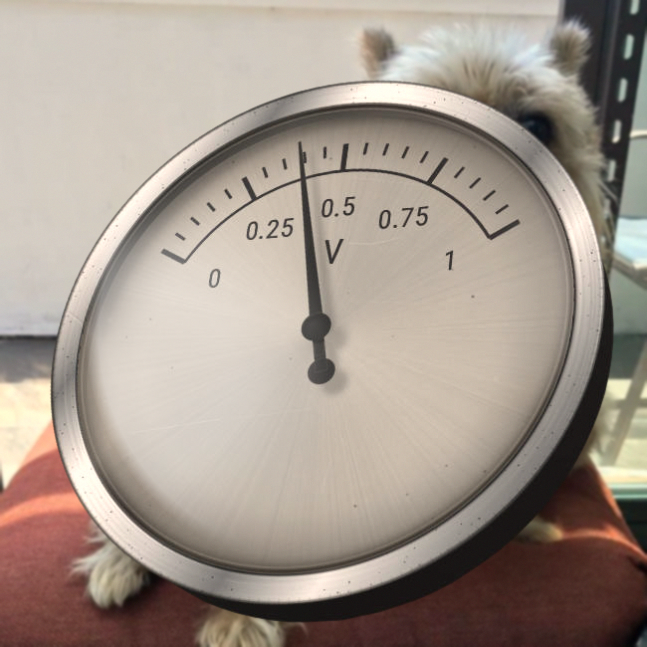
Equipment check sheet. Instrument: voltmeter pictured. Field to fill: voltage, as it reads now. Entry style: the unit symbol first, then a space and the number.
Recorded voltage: V 0.4
